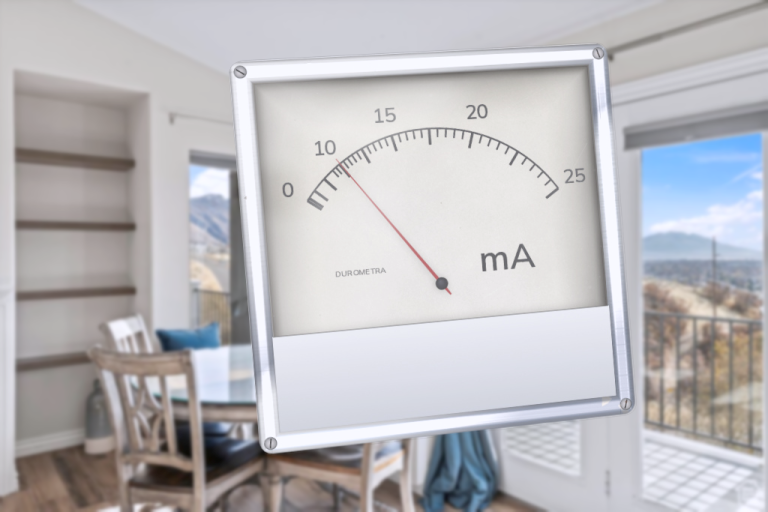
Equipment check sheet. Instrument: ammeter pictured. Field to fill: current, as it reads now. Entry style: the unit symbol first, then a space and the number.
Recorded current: mA 10
